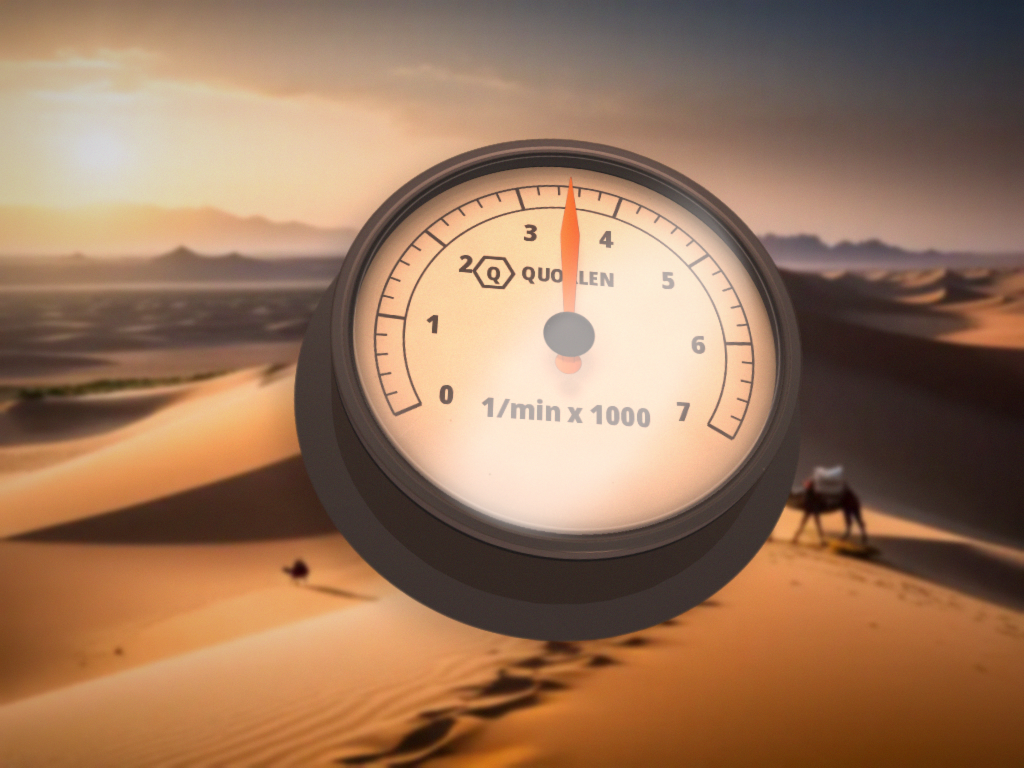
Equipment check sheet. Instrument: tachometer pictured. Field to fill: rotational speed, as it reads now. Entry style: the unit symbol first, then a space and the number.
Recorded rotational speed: rpm 3500
